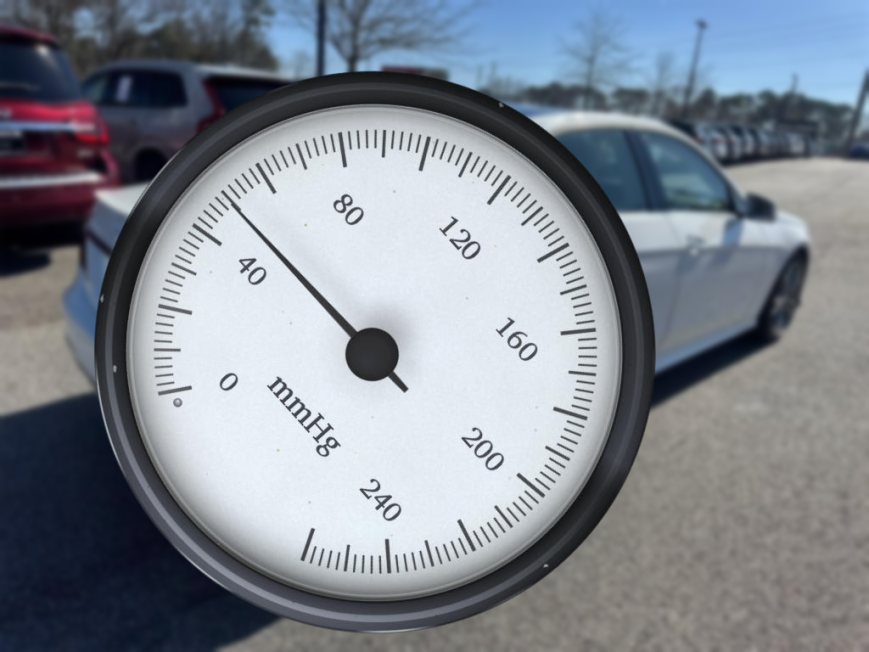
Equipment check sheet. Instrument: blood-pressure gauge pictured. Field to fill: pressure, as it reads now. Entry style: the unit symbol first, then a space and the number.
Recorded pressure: mmHg 50
